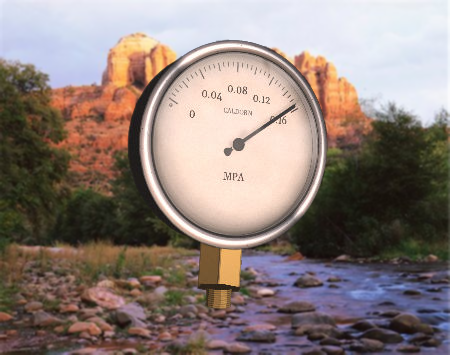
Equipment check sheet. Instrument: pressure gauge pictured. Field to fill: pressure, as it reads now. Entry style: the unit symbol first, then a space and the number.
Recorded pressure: MPa 0.155
